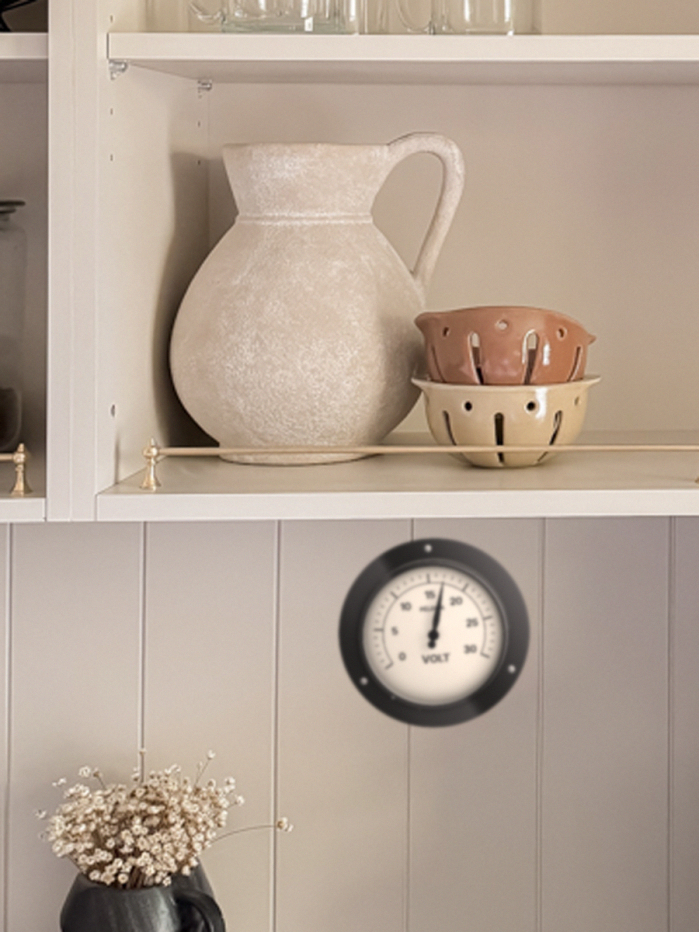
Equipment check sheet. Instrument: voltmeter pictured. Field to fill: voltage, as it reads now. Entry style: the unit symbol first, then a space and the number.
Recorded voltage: V 17
